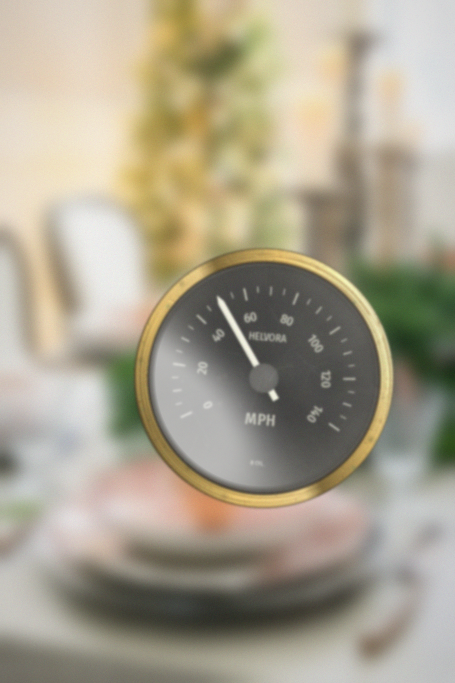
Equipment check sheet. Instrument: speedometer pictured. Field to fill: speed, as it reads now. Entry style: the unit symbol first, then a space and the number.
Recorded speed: mph 50
